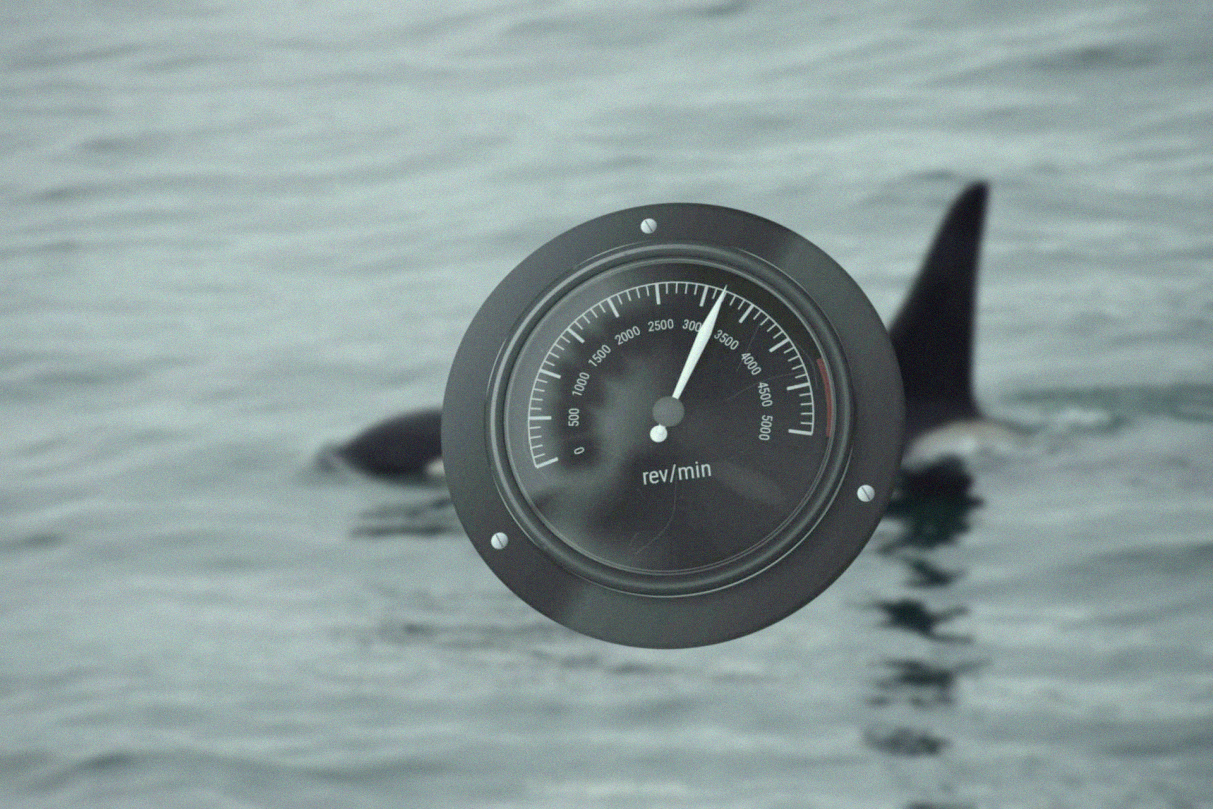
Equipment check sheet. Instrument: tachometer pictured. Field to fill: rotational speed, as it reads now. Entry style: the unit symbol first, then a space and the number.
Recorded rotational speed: rpm 3200
